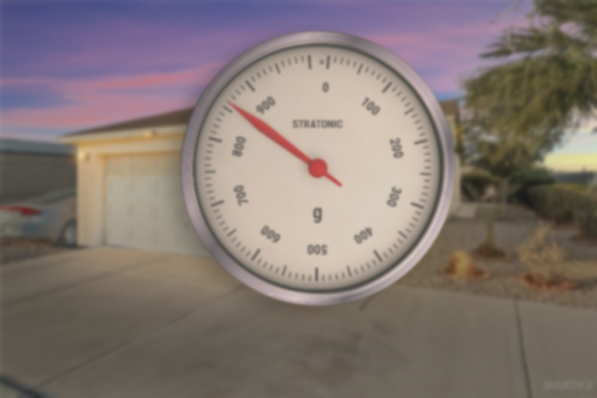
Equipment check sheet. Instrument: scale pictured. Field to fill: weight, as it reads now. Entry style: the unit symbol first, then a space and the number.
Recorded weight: g 860
